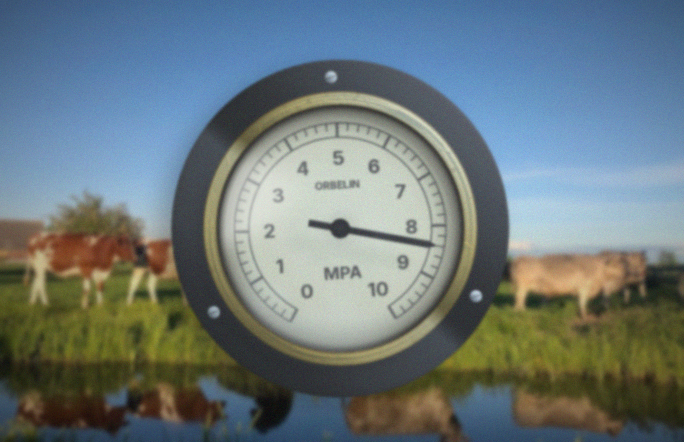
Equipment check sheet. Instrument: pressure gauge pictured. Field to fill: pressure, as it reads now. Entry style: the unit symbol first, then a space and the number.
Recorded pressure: MPa 8.4
